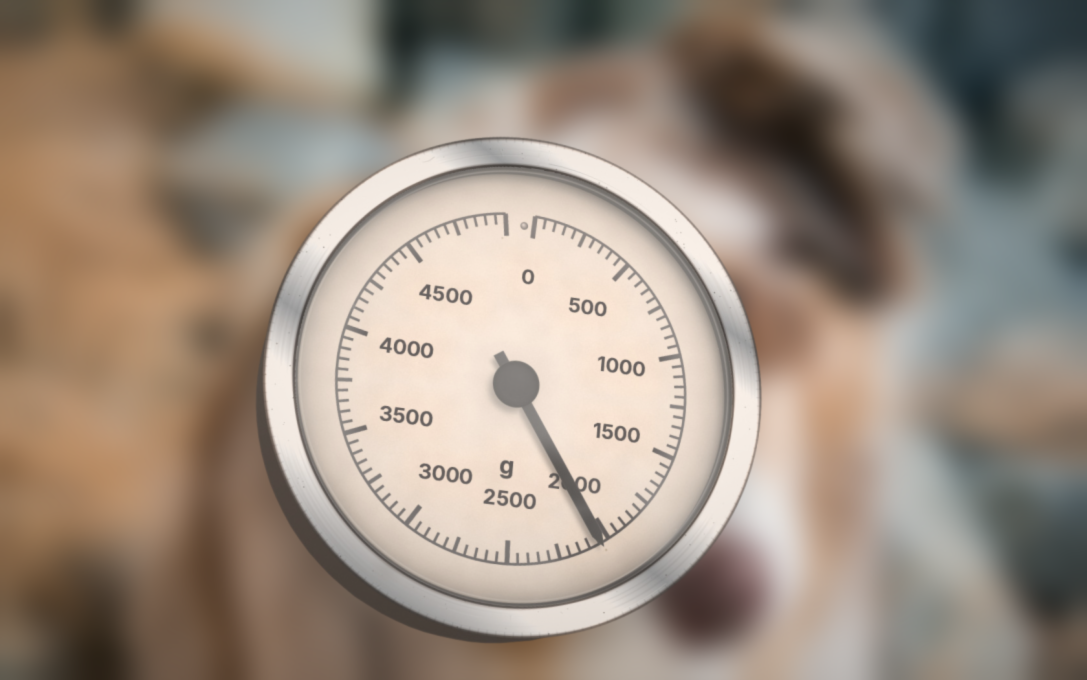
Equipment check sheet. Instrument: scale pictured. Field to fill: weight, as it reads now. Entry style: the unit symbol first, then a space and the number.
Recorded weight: g 2050
